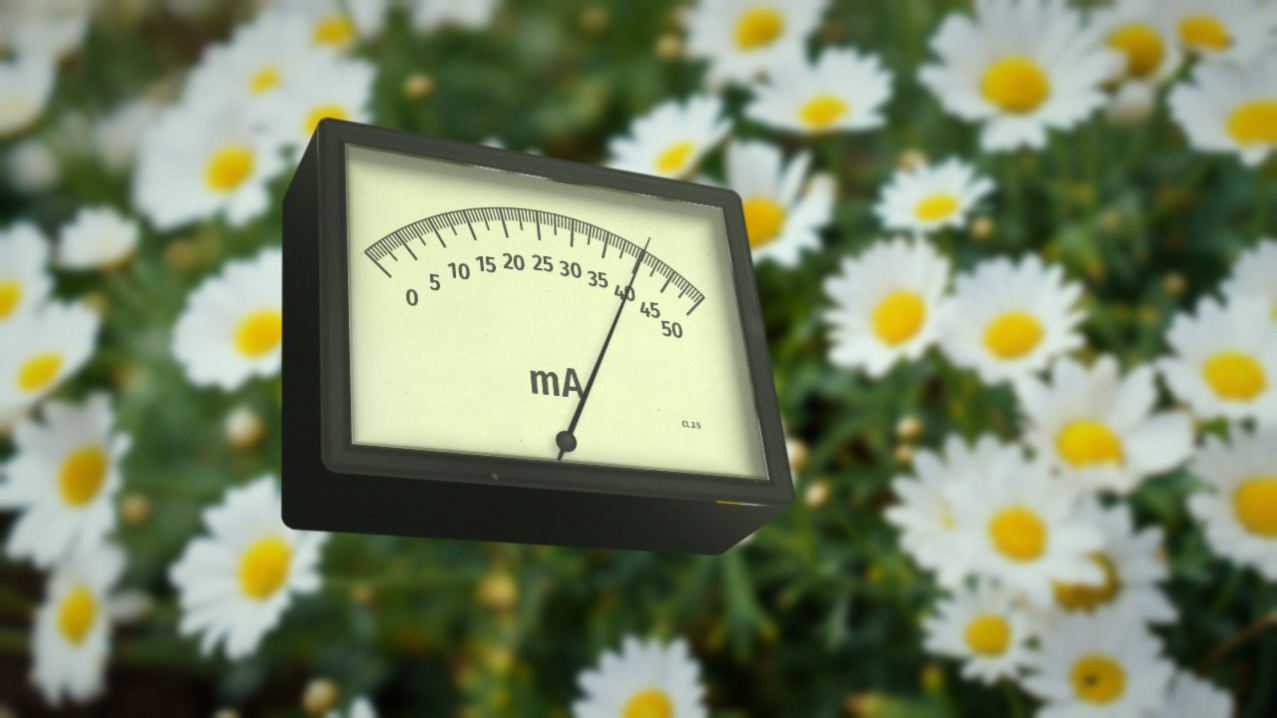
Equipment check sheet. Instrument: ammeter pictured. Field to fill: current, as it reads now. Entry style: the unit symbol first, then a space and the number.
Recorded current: mA 40
